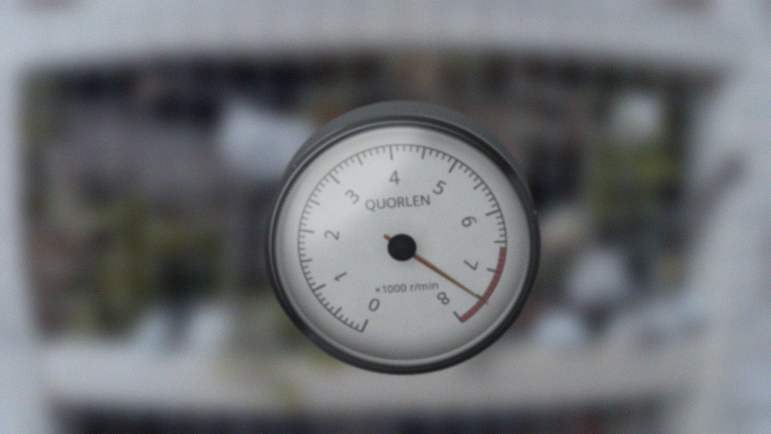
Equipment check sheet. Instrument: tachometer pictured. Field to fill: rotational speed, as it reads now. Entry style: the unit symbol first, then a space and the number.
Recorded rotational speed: rpm 7500
